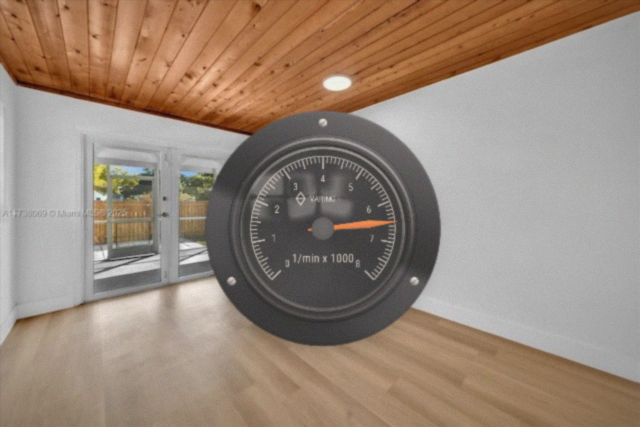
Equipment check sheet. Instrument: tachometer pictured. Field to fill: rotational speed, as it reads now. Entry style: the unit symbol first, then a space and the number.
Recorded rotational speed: rpm 6500
